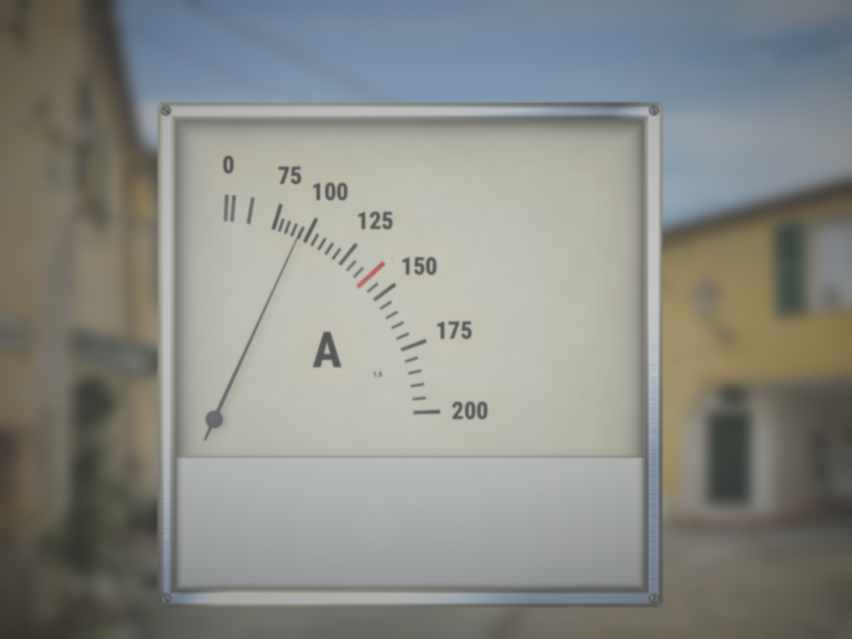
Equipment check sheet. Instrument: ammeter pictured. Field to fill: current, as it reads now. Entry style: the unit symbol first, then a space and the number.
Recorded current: A 95
